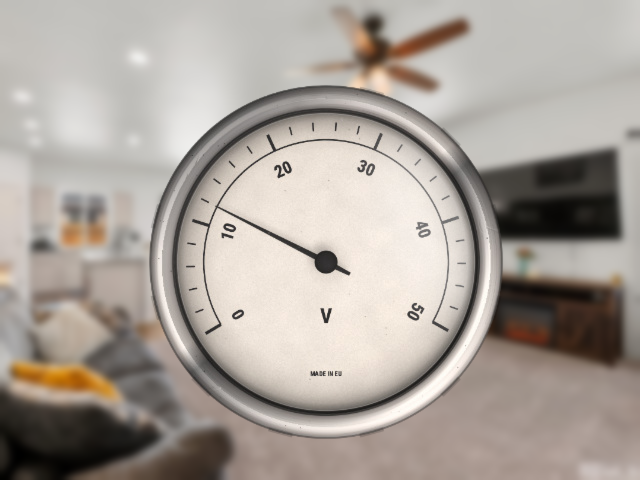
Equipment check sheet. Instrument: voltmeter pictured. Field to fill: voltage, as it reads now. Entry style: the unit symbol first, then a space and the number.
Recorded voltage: V 12
